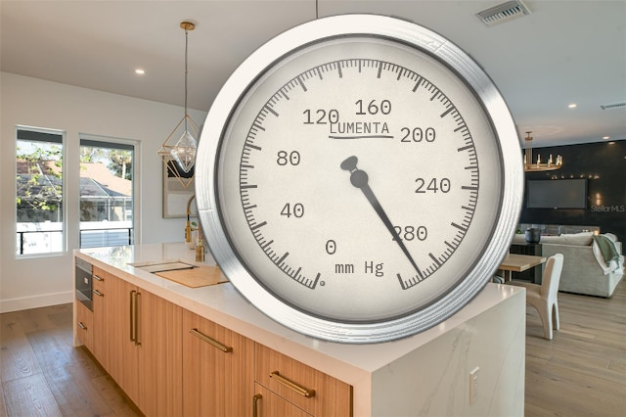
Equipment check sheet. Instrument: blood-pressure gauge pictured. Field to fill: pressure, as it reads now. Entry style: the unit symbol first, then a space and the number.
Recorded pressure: mmHg 290
